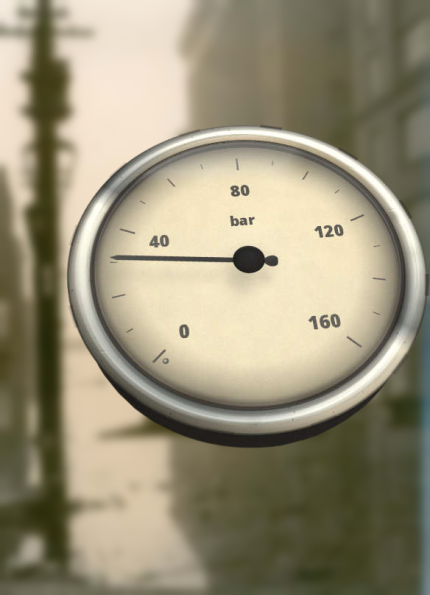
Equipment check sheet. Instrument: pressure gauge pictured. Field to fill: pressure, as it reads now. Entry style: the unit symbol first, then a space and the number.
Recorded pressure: bar 30
